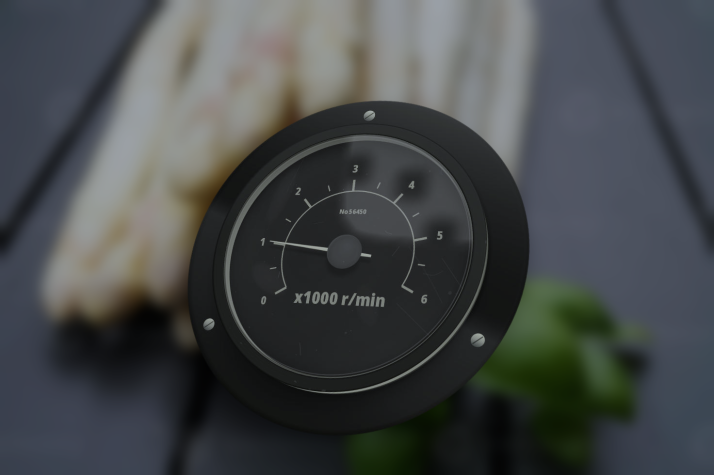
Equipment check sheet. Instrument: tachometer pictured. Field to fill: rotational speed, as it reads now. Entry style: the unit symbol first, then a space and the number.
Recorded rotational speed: rpm 1000
